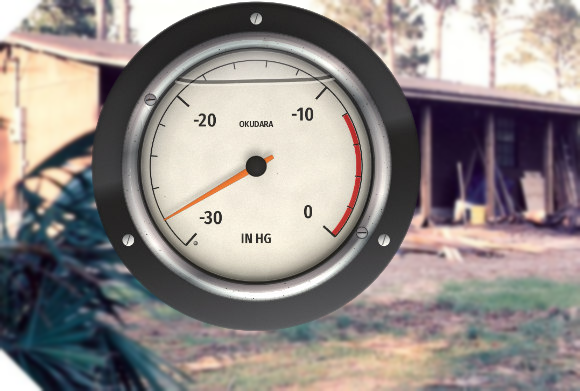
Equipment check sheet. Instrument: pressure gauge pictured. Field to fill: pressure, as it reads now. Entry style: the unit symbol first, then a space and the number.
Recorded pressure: inHg -28
